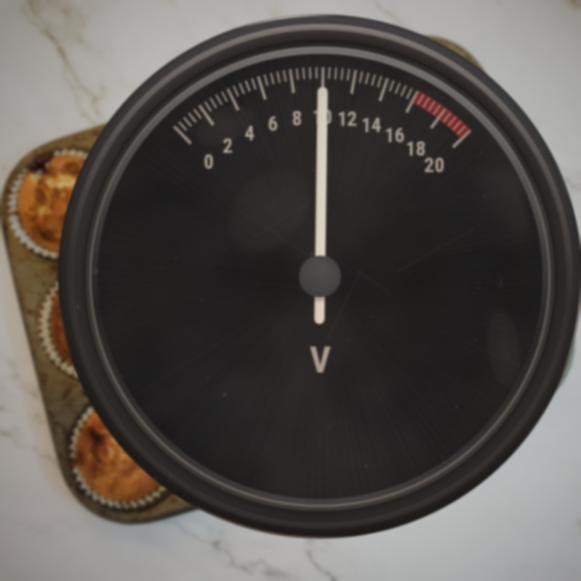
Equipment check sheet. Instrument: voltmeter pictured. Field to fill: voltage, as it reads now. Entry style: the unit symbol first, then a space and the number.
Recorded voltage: V 10
